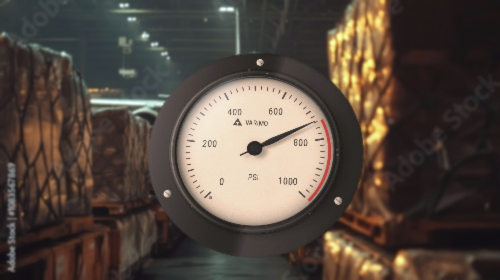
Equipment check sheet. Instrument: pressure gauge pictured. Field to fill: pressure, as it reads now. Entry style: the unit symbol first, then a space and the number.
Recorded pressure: psi 740
